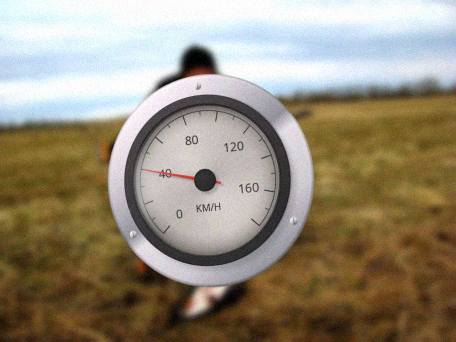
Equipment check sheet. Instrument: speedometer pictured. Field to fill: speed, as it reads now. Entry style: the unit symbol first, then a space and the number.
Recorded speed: km/h 40
